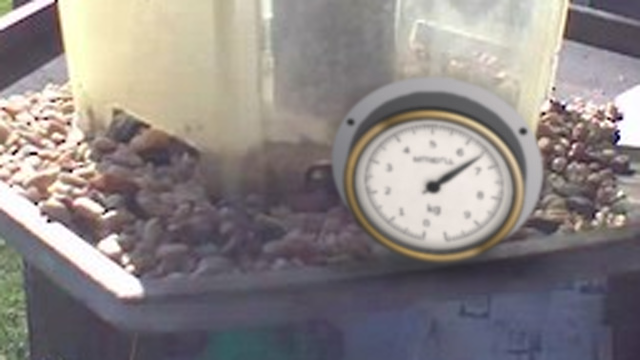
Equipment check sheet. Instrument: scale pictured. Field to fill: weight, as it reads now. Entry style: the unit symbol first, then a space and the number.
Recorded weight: kg 6.5
